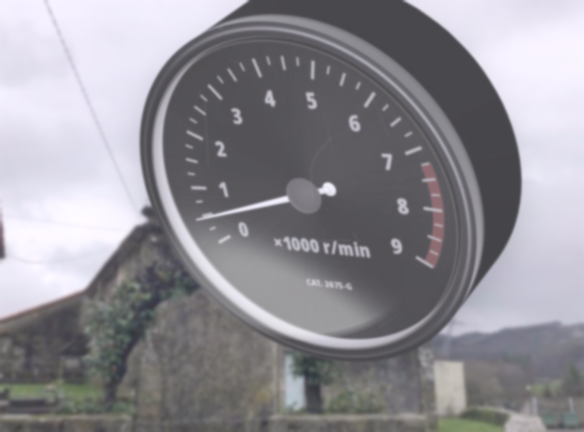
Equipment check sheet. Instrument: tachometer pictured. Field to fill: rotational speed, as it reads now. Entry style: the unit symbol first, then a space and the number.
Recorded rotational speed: rpm 500
